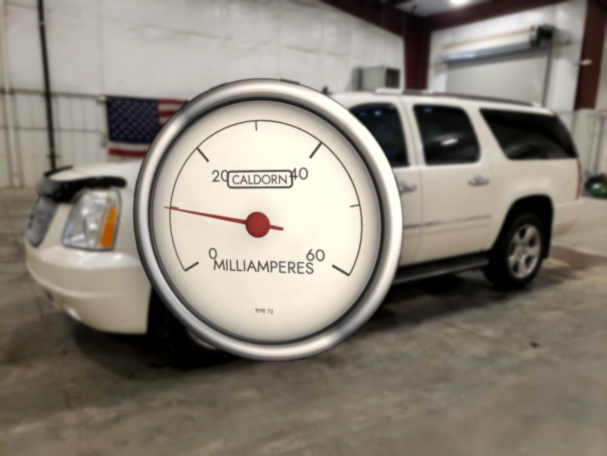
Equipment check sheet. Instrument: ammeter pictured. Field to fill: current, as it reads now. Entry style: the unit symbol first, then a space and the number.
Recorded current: mA 10
